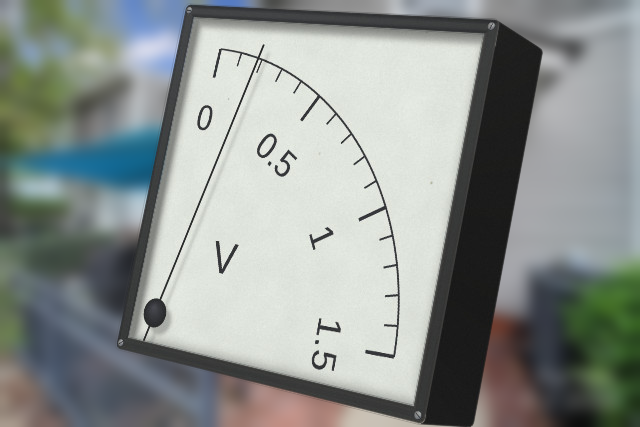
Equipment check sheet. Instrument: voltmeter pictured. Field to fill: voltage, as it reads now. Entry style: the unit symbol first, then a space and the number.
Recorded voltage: V 0.2
